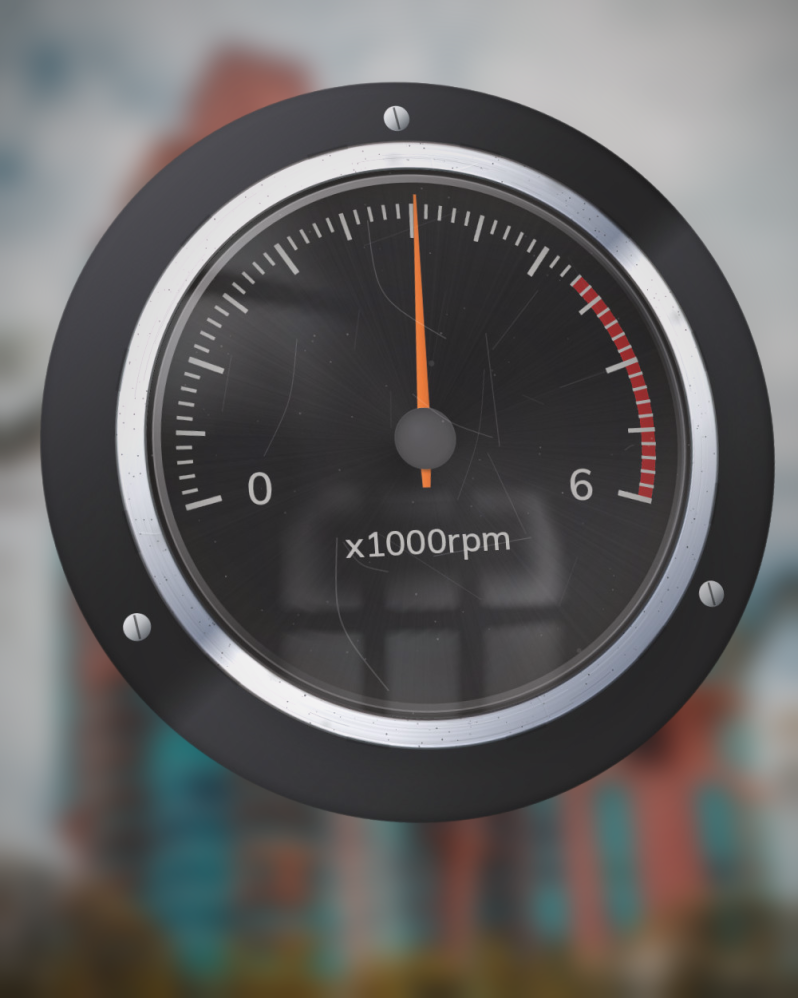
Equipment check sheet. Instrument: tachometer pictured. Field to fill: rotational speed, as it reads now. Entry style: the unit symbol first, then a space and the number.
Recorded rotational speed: rpm 3000
